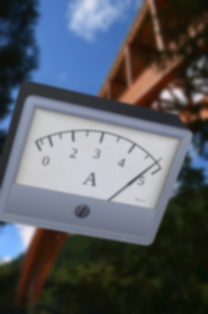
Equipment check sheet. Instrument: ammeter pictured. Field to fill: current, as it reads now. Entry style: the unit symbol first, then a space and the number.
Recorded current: A 4.75
